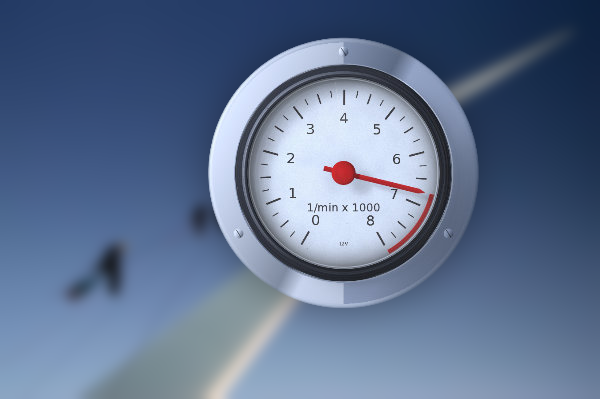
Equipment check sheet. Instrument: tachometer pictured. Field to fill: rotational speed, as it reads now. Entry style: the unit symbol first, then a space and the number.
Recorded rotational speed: rpm 6750
